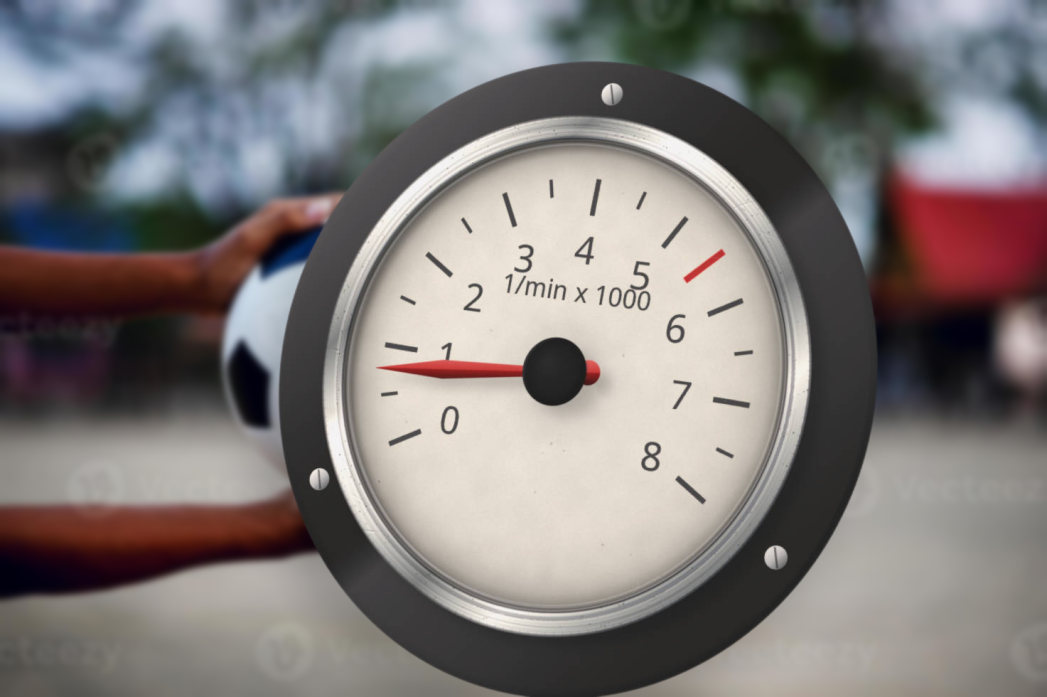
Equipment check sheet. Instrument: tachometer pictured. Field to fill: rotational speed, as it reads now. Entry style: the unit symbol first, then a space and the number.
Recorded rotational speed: rpm 750
